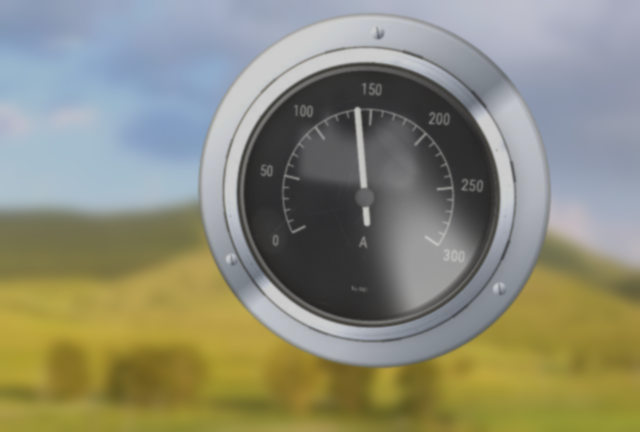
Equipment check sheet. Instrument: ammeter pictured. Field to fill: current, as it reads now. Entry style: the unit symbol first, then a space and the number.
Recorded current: A 140
